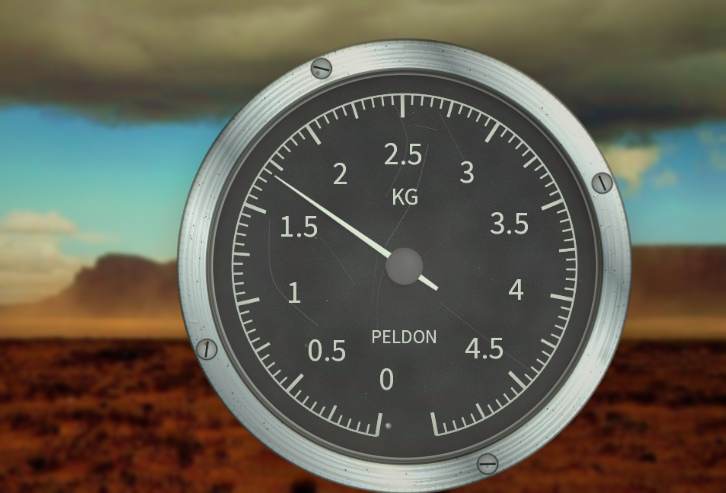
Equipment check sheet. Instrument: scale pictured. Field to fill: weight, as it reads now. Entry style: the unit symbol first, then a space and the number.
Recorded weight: kg 1.7
